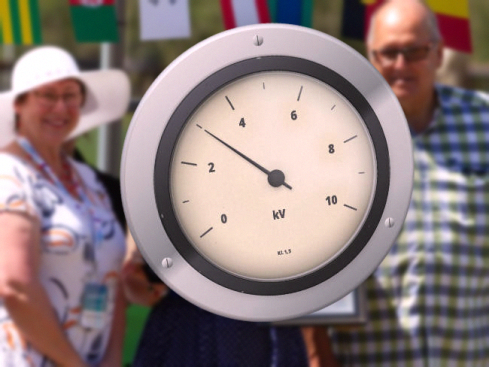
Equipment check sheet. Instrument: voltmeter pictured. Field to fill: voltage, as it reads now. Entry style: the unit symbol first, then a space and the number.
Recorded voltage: kV 3
